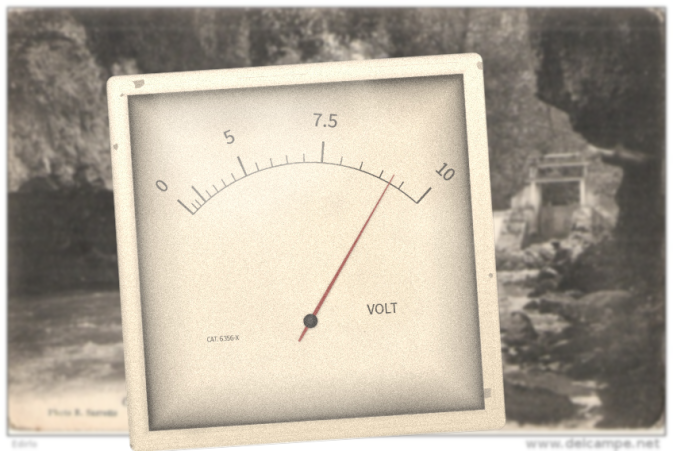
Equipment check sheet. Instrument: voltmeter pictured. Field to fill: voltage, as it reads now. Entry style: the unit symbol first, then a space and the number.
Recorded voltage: V 9.25
